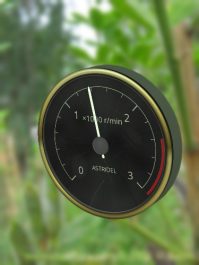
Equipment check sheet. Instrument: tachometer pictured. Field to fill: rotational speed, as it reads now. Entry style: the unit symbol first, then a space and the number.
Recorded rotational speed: rpm 1400
